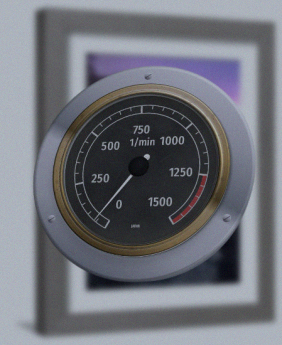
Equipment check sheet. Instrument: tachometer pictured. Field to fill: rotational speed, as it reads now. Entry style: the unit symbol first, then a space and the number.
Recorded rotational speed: rpm 50
